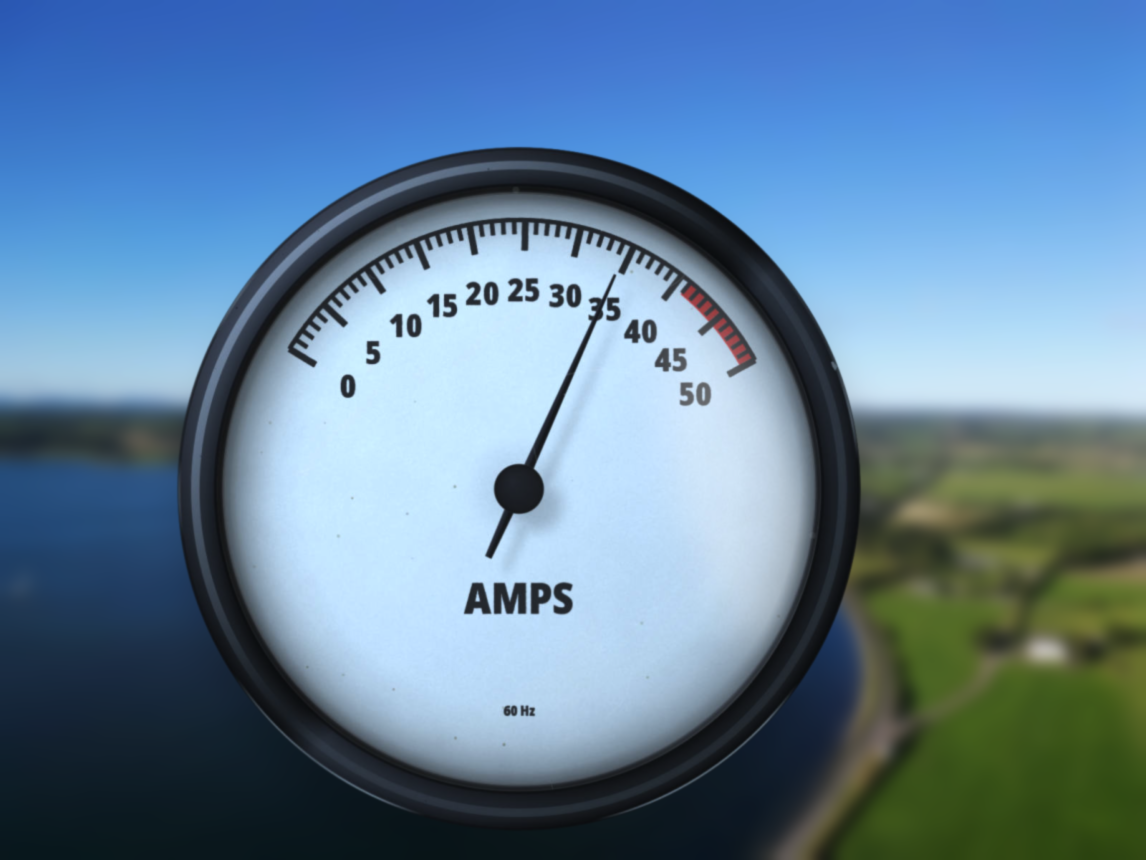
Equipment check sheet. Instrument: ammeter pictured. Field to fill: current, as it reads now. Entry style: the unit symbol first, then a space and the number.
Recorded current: A 34.5
